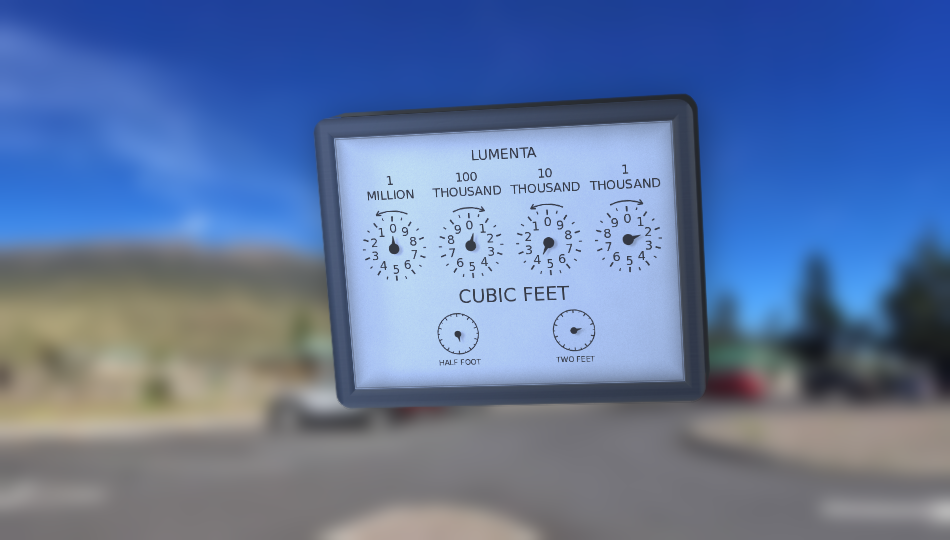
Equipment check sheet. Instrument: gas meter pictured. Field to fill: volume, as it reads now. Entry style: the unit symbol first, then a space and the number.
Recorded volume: ft³ 4200
